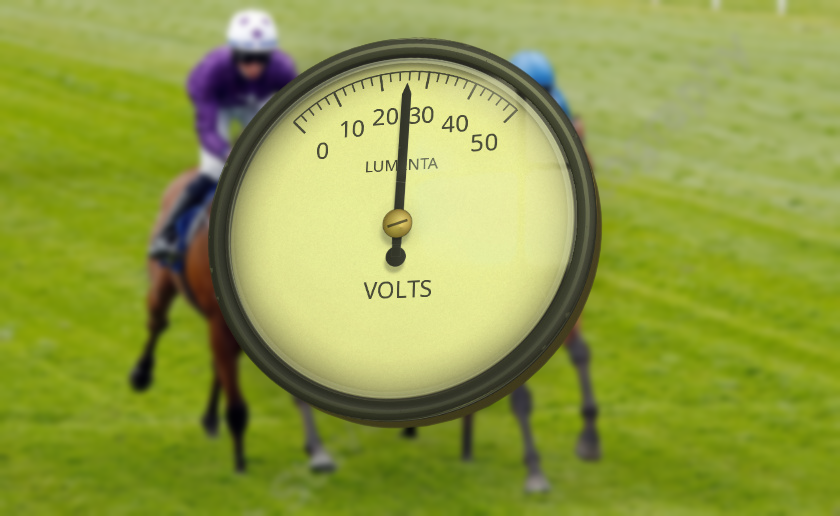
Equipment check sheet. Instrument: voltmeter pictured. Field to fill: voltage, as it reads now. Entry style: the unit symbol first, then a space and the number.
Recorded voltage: V 26
